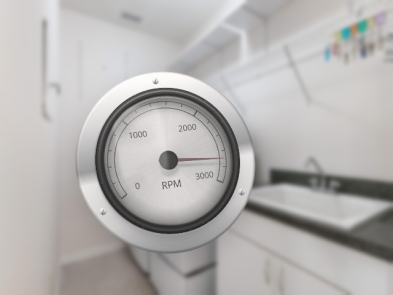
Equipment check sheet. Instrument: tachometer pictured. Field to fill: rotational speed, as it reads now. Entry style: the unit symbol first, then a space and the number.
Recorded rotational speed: rpm 2700
